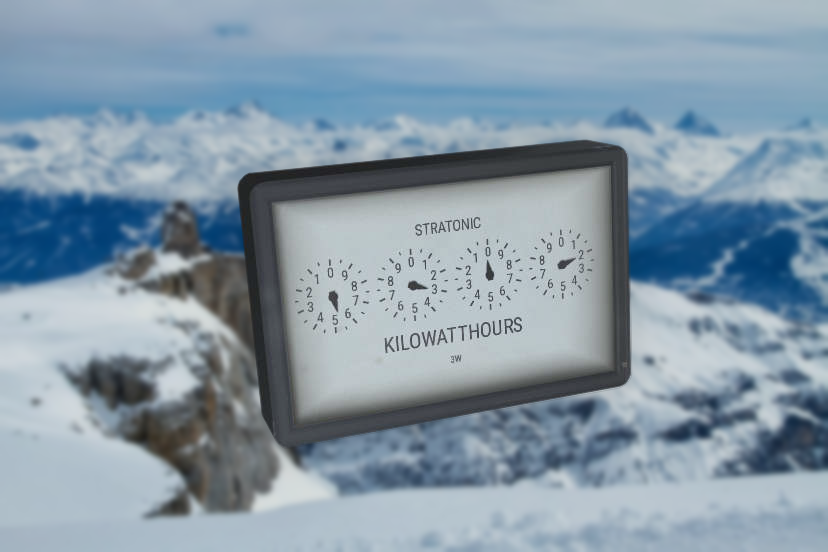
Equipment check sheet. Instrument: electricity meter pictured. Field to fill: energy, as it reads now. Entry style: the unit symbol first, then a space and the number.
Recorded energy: kWh 5302
